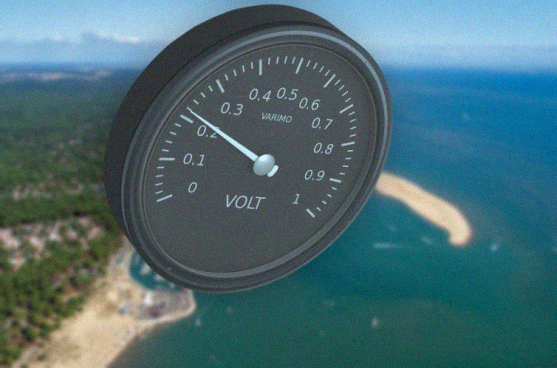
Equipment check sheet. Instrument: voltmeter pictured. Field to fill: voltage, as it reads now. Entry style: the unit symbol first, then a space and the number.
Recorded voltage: V 0.22
